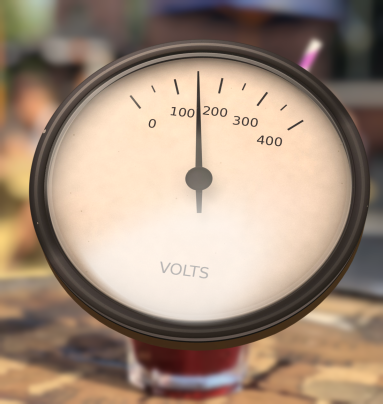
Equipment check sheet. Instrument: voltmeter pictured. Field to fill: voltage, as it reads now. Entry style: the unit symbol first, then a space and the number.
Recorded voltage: V 150
